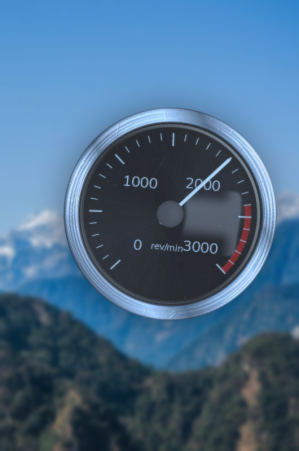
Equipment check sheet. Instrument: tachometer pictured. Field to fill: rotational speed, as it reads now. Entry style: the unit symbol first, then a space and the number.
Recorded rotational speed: rpm 2000
